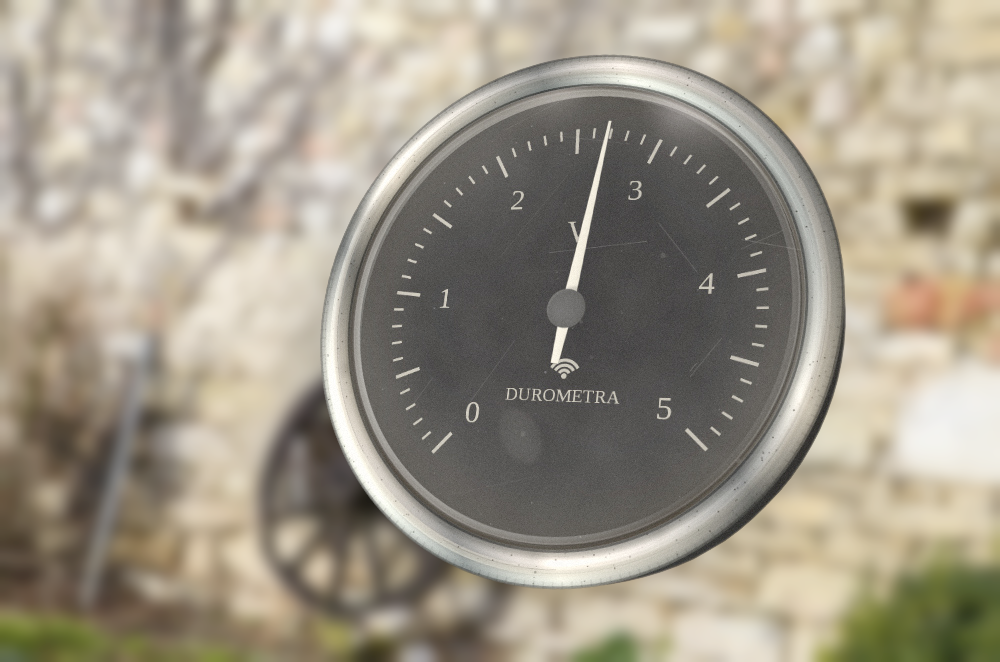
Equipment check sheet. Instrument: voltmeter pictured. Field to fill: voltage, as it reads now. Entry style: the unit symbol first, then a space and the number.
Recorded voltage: V 2.7
